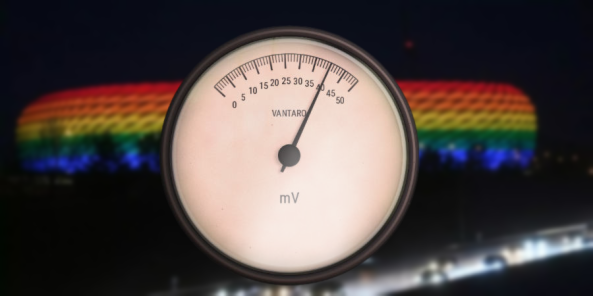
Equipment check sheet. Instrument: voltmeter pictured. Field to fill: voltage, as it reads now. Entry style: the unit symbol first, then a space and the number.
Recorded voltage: mV 40
